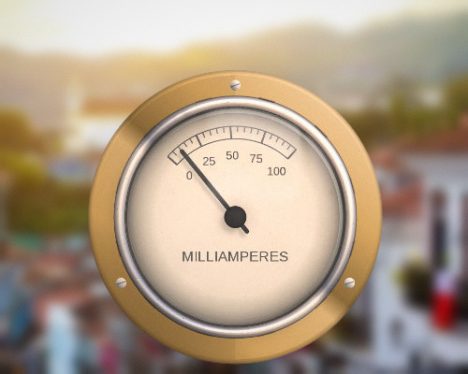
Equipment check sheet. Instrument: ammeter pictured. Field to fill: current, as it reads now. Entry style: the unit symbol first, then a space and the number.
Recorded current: mA 10
